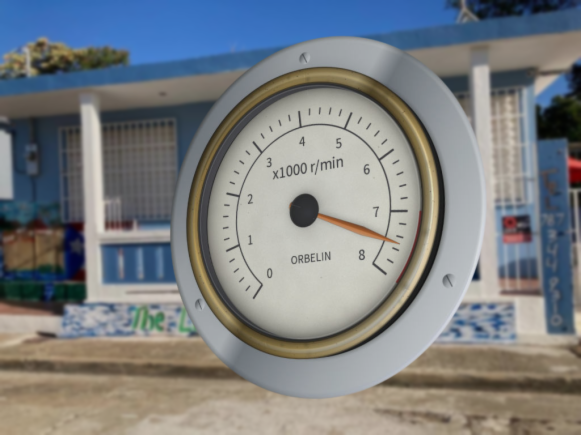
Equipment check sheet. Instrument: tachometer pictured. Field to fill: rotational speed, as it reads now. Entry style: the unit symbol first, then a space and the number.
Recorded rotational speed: rpm 7500
